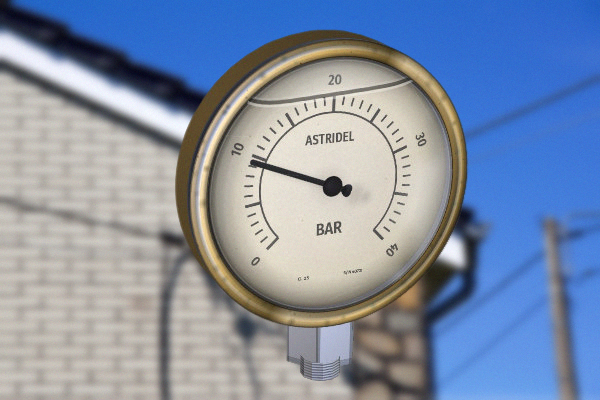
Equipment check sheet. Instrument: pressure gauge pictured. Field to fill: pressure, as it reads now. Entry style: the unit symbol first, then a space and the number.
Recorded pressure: bar 9.5
